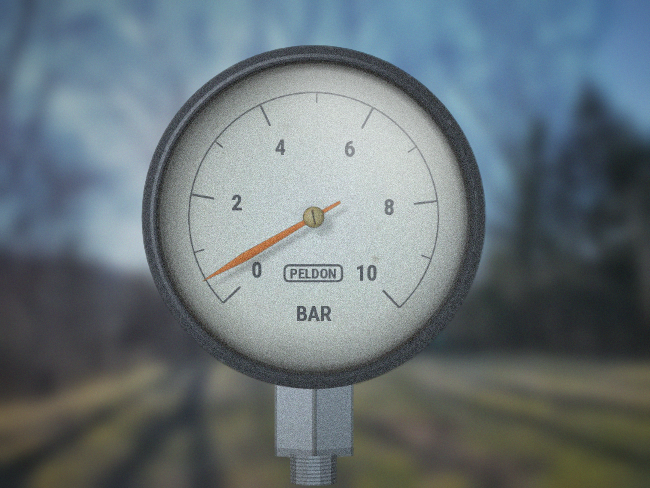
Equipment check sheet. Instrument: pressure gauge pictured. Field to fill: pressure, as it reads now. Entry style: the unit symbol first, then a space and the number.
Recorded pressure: bar 0.5
